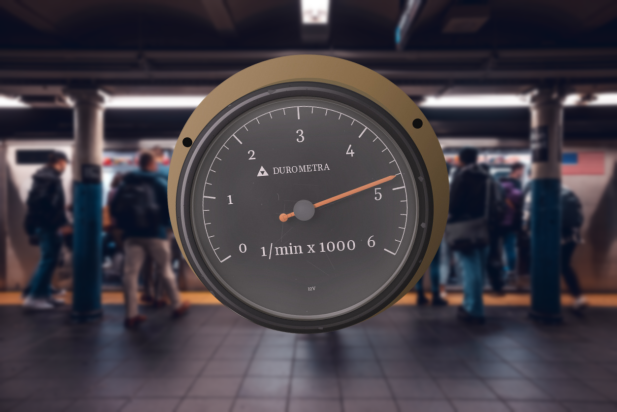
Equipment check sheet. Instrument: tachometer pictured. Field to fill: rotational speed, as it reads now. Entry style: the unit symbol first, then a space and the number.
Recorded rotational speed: rpm 4800
